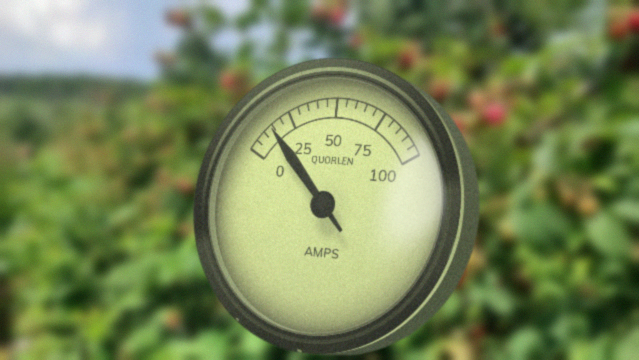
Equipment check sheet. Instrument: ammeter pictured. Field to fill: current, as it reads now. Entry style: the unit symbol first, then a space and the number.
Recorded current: A 15
